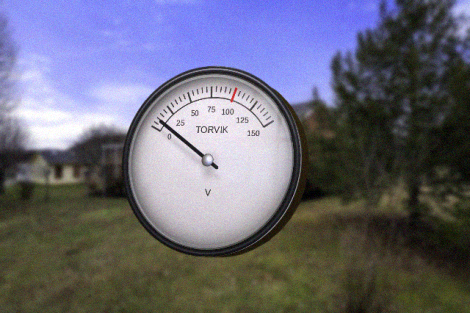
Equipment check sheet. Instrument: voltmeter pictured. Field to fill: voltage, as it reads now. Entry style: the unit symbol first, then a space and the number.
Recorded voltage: V 10
